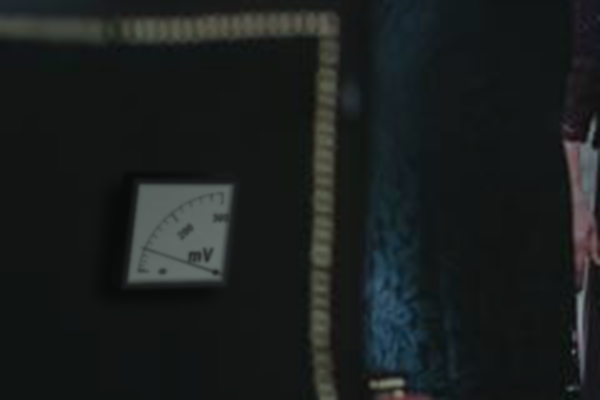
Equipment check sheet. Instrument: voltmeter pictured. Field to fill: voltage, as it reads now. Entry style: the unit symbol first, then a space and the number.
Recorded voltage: mV 100
